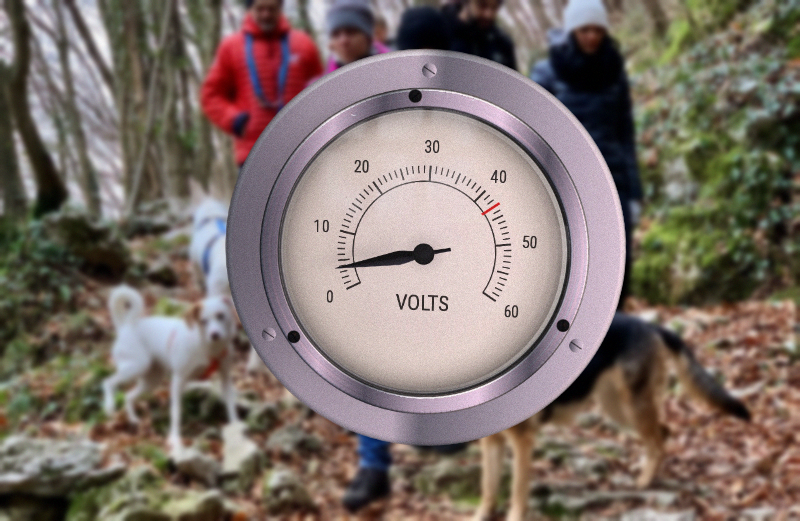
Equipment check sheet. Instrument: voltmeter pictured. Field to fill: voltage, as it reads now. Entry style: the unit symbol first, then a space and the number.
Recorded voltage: V 4
